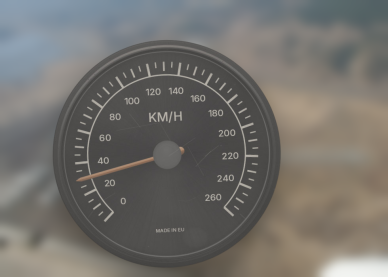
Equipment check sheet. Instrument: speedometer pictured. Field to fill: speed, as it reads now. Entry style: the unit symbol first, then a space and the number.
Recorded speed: km/h 30
